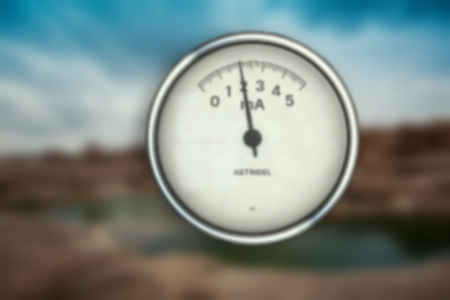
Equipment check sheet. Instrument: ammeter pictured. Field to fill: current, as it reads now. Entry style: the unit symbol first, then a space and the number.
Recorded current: mA 2
